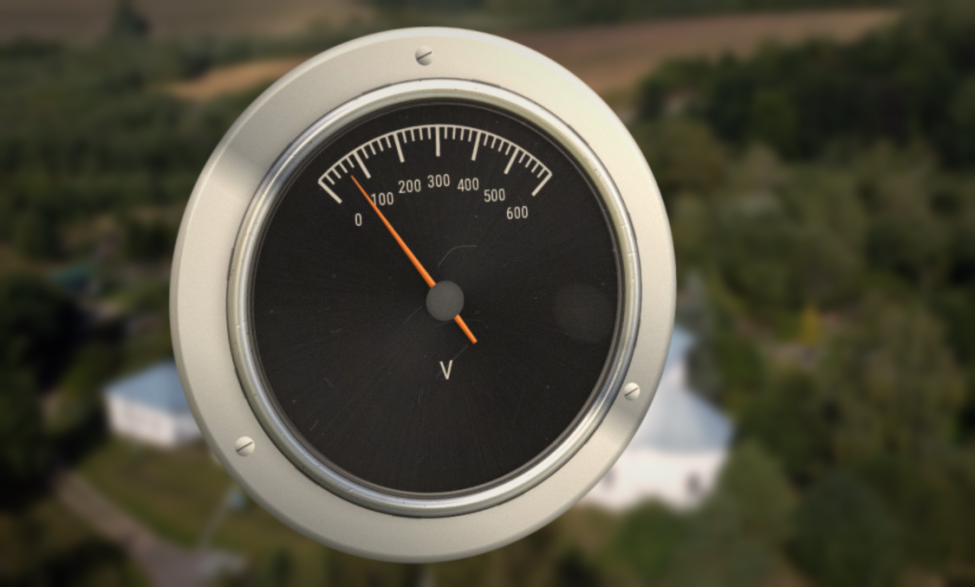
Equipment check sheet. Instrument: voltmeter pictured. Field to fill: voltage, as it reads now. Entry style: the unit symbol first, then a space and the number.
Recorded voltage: V 60
